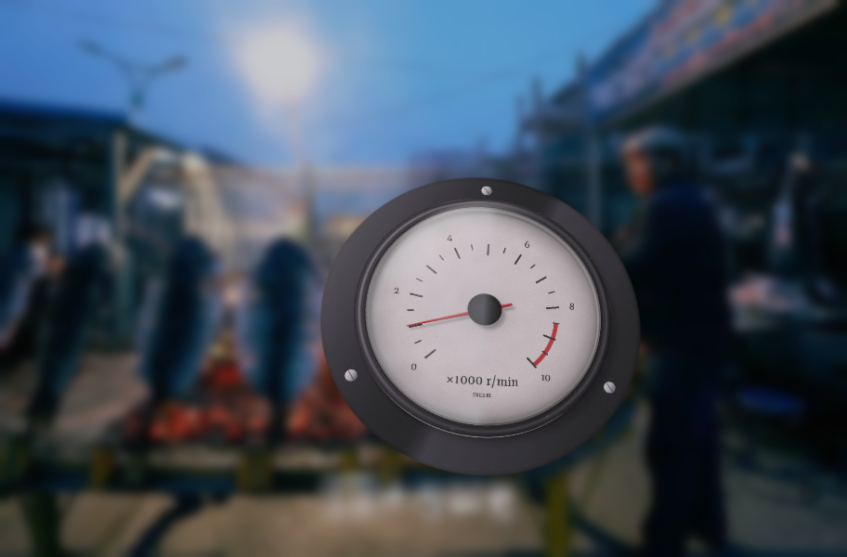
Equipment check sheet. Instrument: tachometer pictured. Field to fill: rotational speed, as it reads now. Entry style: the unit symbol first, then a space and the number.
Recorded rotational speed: rpm 1000
